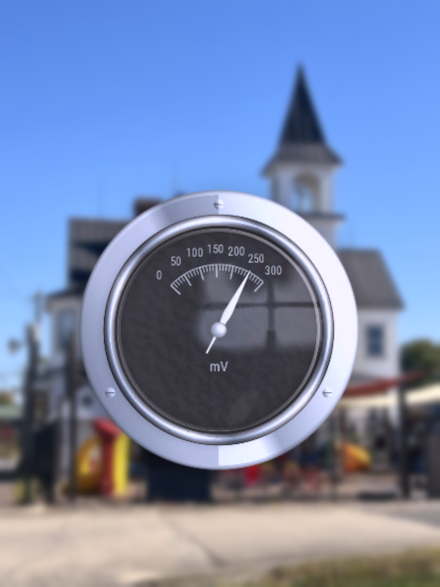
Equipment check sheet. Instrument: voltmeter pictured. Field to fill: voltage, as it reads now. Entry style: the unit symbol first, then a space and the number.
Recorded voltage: mV 250
